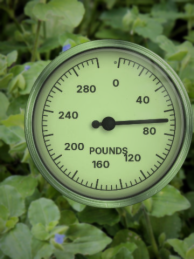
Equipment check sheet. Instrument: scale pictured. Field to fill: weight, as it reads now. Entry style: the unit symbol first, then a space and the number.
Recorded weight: lb 68
